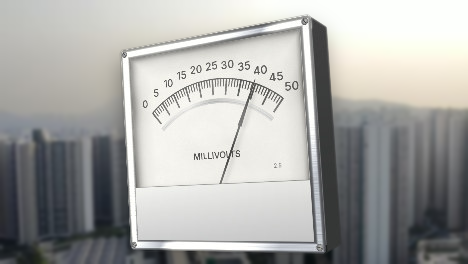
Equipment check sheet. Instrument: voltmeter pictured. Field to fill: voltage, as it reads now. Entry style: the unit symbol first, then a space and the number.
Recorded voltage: mV 40
